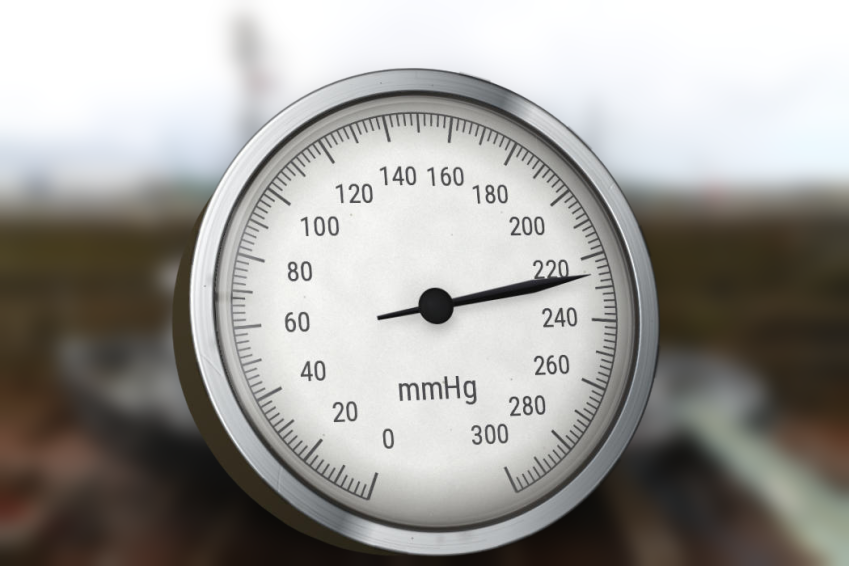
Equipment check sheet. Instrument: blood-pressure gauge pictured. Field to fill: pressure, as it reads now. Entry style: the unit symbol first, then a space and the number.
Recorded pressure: mmHg 226
